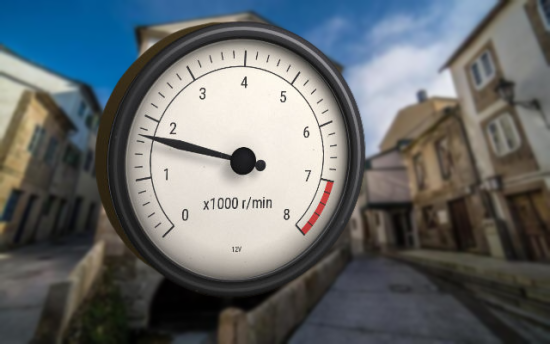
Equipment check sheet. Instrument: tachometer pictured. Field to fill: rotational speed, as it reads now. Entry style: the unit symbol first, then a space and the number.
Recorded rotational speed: rpm 1700
